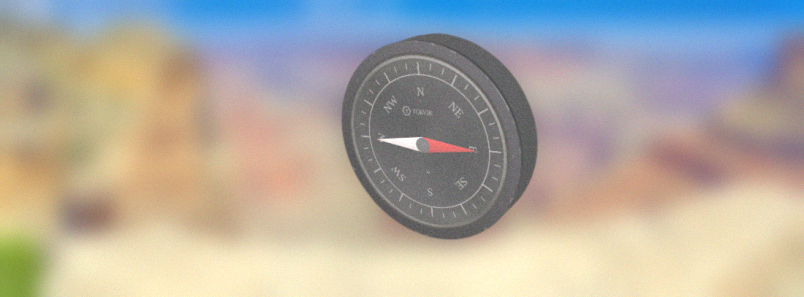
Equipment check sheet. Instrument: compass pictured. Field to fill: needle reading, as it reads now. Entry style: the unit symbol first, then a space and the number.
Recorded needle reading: ° 90
